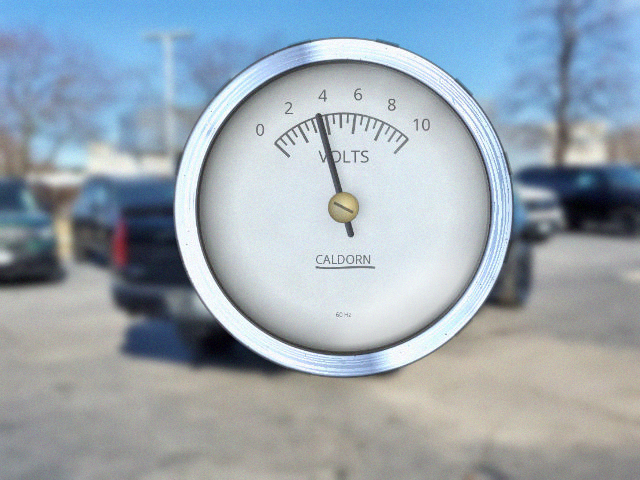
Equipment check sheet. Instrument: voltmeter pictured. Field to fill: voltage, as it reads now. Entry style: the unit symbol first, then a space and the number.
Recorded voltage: V 3.5
